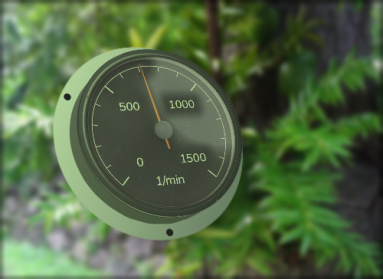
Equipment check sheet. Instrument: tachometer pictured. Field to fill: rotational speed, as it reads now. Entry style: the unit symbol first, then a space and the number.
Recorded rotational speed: rpm 700
